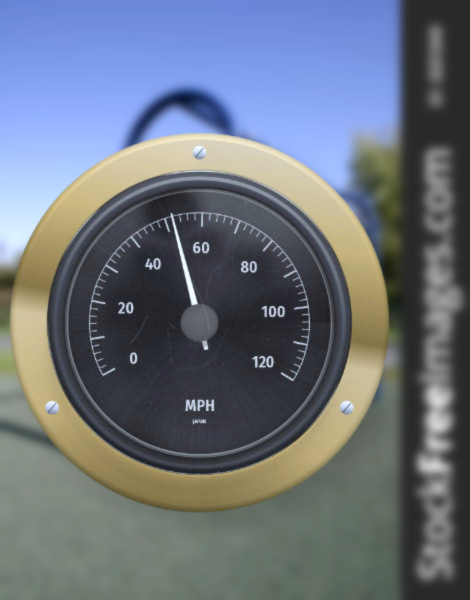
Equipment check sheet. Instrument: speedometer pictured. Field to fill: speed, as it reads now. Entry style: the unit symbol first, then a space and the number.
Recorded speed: mph 52
